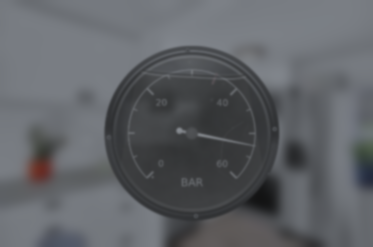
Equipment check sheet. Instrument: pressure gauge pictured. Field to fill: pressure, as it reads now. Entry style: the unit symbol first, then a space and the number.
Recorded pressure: bar 52.5
